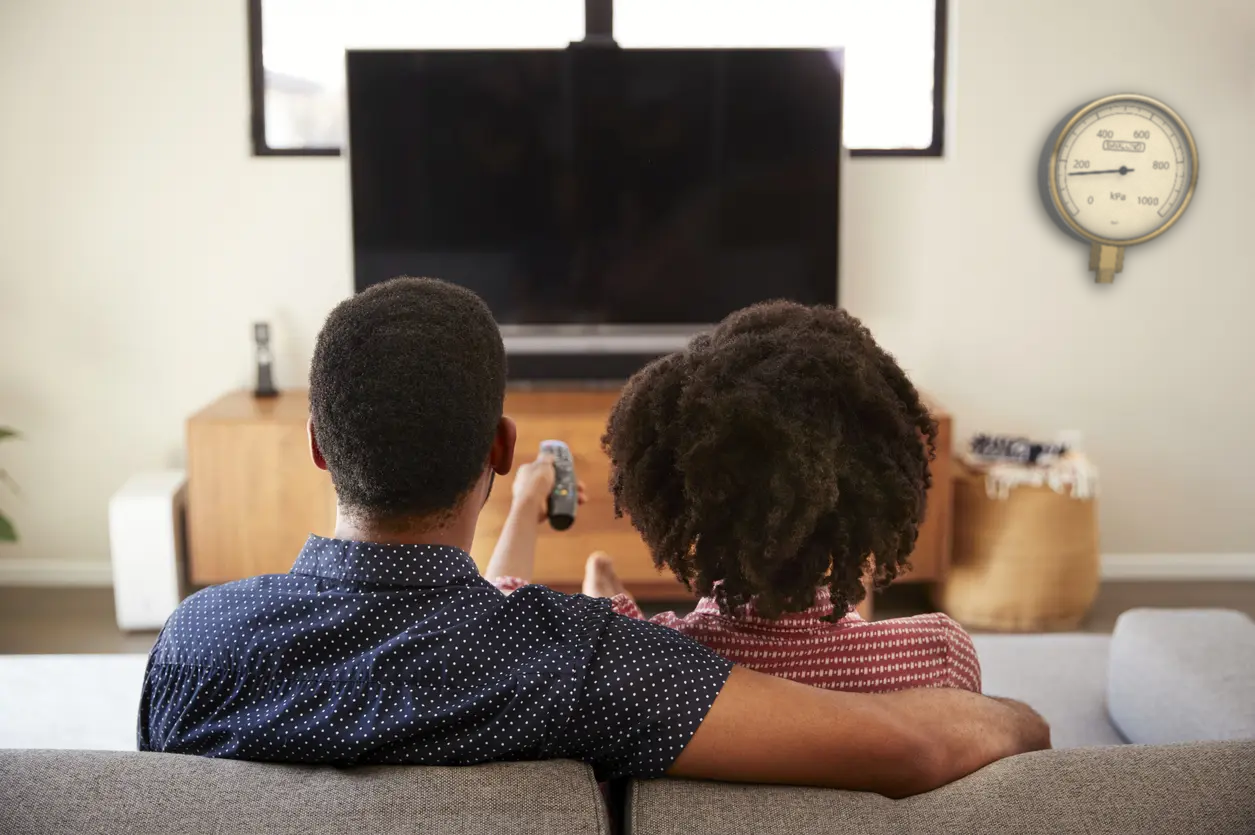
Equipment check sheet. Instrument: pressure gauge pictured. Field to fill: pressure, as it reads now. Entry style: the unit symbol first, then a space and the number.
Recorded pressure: kPa 150
